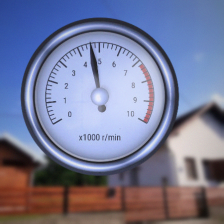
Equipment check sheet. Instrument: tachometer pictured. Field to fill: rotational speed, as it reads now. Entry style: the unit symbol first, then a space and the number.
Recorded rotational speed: rpm 4600
